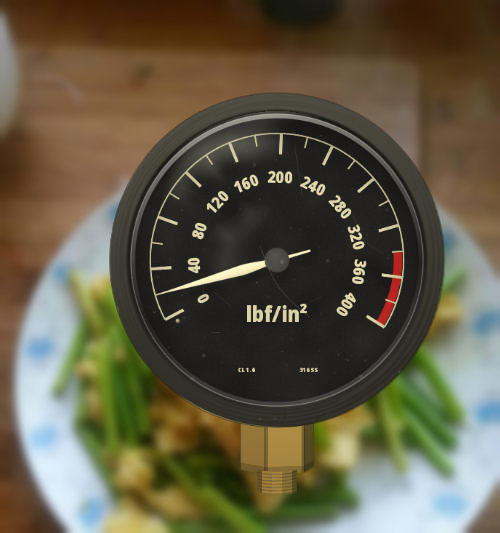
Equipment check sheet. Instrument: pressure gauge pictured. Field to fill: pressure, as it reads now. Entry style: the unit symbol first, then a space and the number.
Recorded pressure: psi 20
